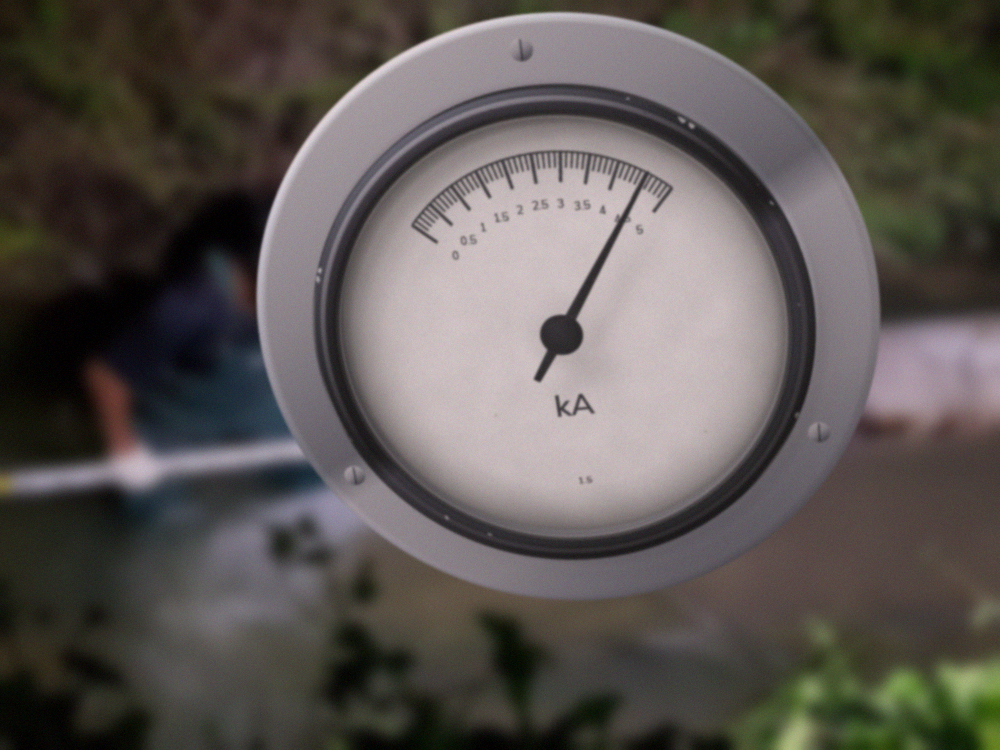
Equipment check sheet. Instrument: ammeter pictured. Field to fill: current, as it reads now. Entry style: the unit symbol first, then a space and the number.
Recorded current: kA 4.5
